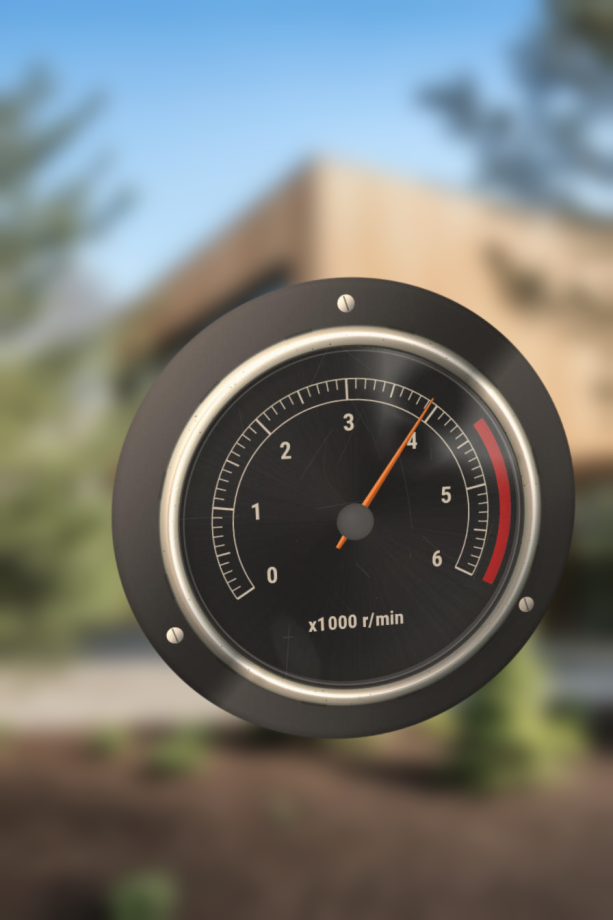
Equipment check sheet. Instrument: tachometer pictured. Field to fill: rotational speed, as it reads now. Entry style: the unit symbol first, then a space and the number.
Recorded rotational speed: rpm 3900
